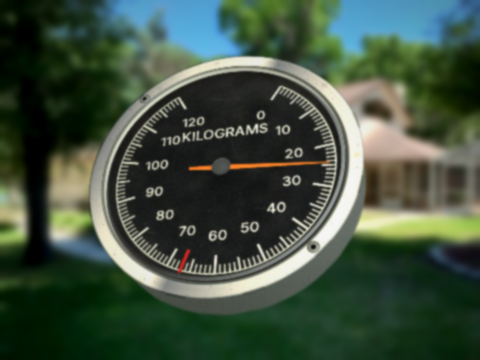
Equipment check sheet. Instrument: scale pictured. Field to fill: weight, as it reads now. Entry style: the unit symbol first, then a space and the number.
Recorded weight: kg 25
